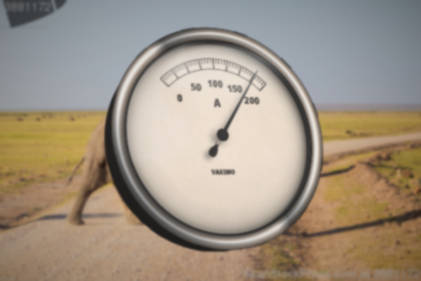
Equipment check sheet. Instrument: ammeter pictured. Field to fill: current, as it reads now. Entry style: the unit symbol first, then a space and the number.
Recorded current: A 175
